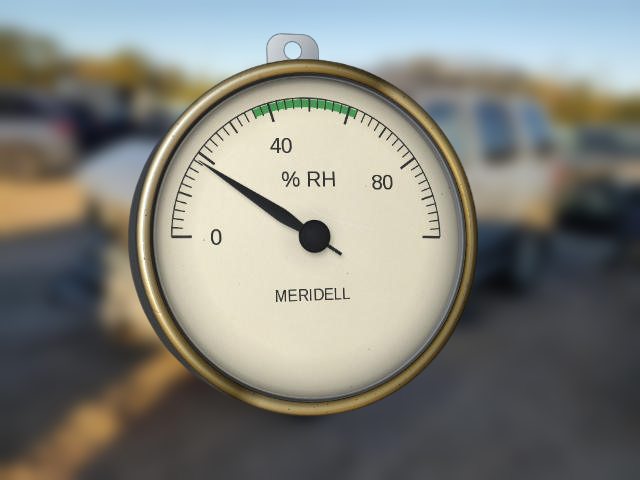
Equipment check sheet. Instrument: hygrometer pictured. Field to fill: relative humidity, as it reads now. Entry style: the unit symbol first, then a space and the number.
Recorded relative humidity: % 18
